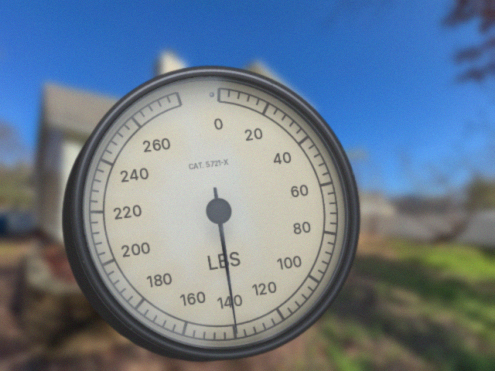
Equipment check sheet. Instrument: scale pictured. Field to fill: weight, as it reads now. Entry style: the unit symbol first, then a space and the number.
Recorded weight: lb 140
